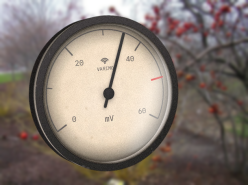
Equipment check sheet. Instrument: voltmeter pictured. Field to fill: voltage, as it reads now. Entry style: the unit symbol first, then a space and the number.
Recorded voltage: mV 35
